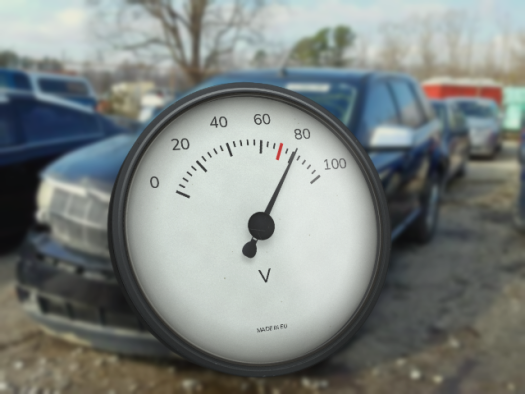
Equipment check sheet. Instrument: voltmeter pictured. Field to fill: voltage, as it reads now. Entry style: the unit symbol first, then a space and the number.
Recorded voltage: V 80
